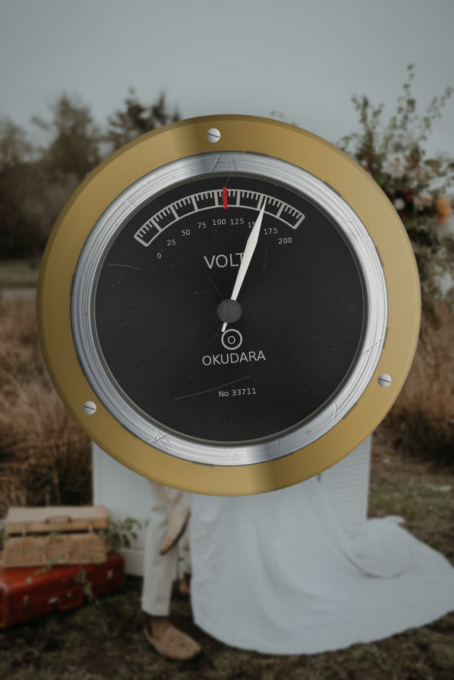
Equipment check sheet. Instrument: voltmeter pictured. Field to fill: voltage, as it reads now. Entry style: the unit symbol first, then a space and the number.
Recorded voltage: V 155
